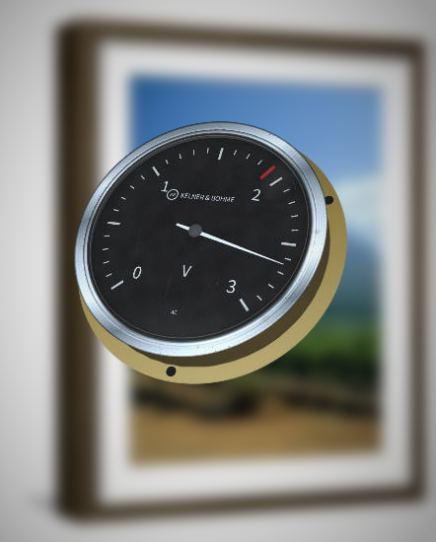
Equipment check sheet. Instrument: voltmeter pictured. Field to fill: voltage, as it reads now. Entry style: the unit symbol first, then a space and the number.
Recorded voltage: V 2.65
